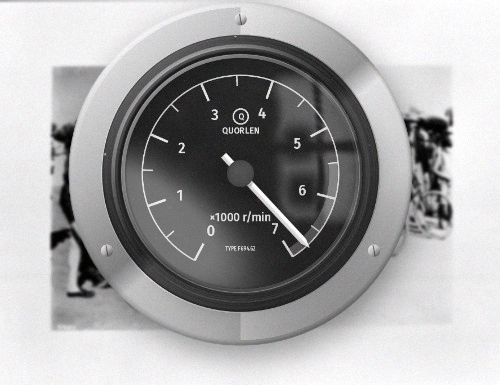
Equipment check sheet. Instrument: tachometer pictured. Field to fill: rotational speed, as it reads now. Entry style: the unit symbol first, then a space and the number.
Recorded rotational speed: rpm 6750
